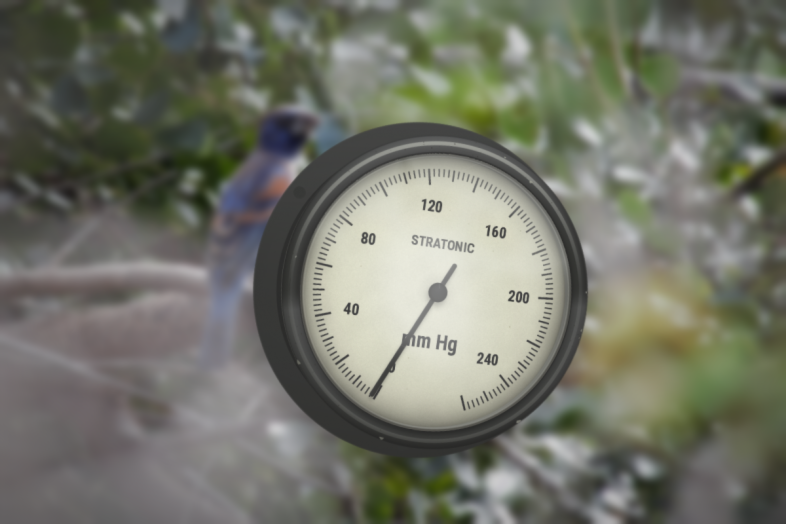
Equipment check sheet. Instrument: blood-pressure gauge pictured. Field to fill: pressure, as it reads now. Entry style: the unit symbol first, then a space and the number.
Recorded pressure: mmHg 2
